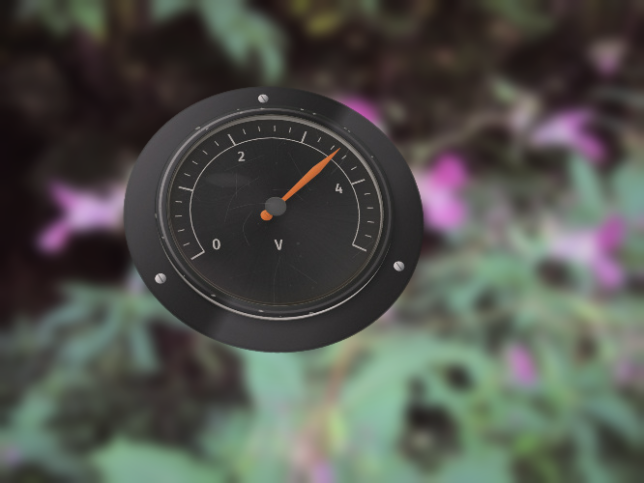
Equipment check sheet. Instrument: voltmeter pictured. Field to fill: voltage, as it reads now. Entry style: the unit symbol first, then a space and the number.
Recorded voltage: V 3.5
